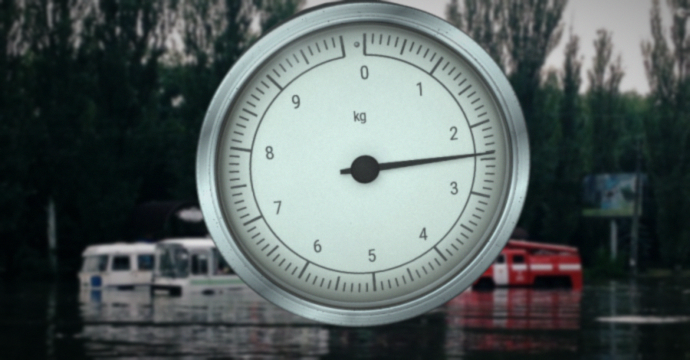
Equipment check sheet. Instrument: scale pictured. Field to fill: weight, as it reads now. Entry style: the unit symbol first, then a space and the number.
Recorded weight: kg 2.4
